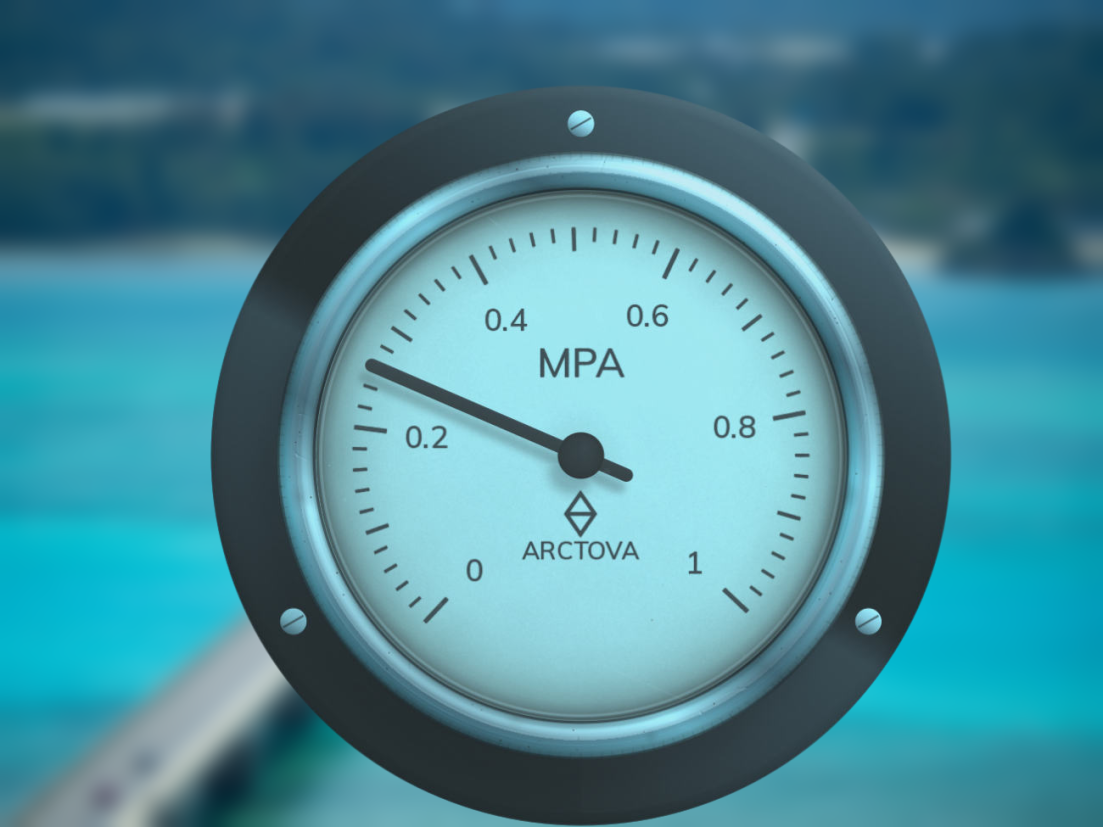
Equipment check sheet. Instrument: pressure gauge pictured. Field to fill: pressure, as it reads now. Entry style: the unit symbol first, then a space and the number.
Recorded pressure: MPa 0.26
